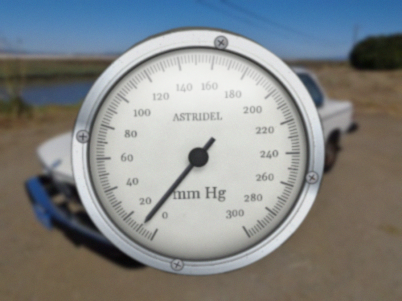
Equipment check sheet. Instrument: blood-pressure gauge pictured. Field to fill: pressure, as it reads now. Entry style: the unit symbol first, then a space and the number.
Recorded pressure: mmHg 10
